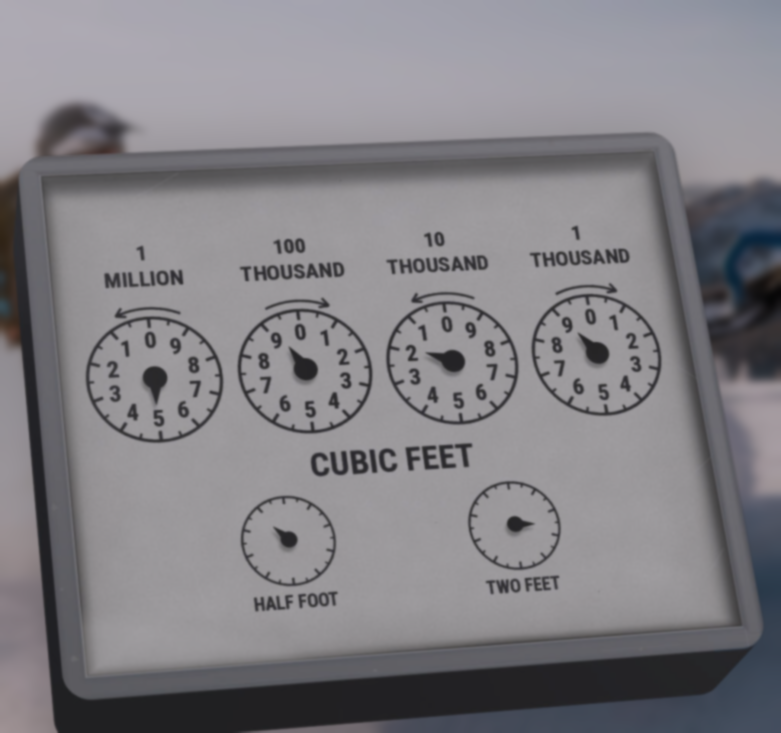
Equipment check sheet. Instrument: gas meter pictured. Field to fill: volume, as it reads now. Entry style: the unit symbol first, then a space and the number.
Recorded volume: ft³ 491900
